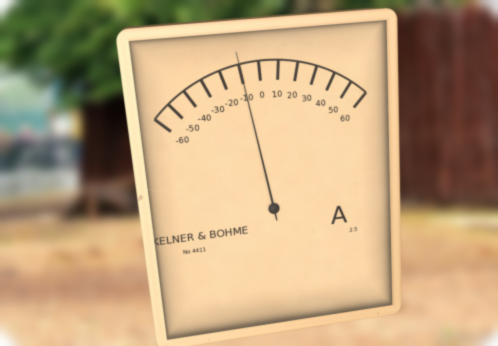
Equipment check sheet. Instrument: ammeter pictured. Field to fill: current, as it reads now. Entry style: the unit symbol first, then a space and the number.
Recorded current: A -10
